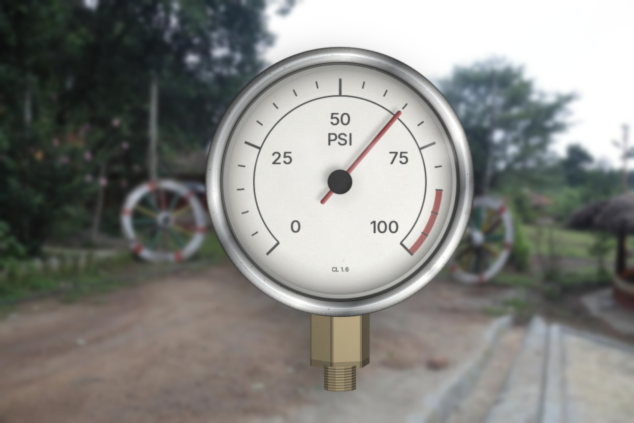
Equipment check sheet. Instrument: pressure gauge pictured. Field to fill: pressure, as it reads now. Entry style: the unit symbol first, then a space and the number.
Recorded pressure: psi 65
